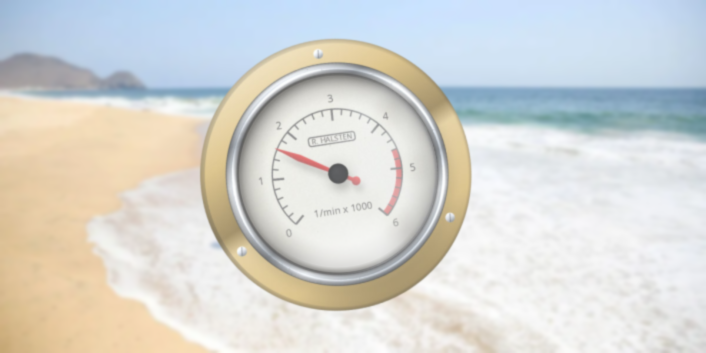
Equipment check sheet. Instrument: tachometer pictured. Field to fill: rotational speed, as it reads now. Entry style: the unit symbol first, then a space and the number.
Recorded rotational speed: rpm 1600
